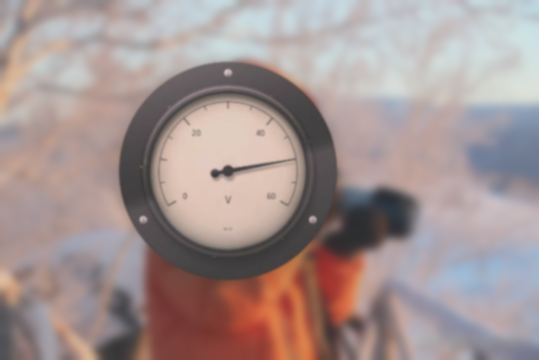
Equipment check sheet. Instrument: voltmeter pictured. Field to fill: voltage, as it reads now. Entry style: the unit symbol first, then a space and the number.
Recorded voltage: V 50
